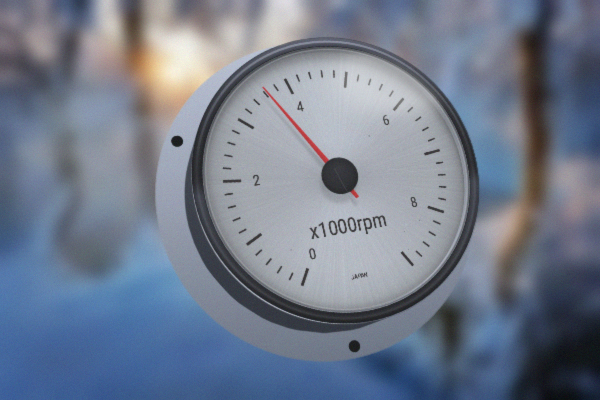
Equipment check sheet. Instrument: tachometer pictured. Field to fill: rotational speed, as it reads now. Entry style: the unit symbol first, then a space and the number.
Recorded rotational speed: rpm 3600
